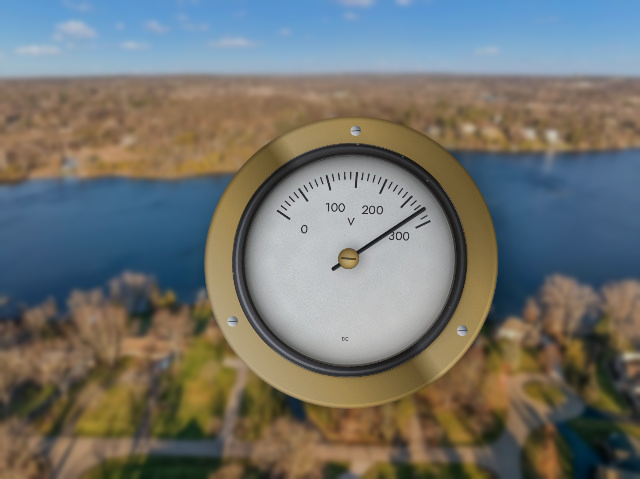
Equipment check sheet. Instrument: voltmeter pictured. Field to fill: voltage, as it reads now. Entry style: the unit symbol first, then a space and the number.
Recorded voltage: V 280
